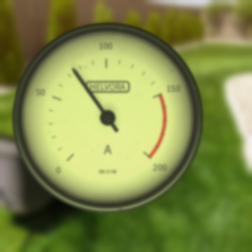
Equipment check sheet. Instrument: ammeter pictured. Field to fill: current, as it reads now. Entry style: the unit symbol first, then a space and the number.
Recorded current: A 75
